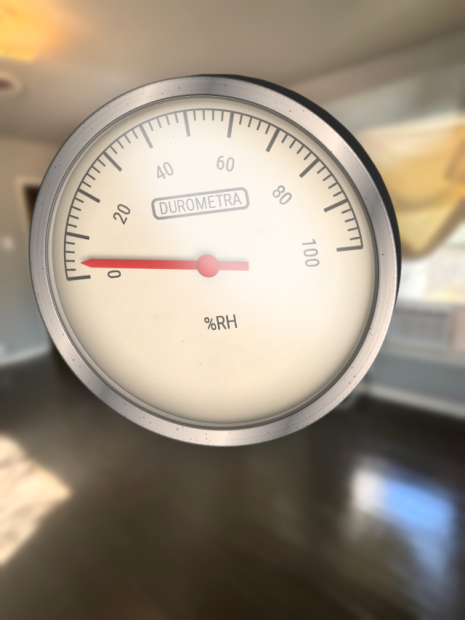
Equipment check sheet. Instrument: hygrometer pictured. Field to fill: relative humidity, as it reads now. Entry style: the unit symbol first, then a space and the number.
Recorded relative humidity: % 4
